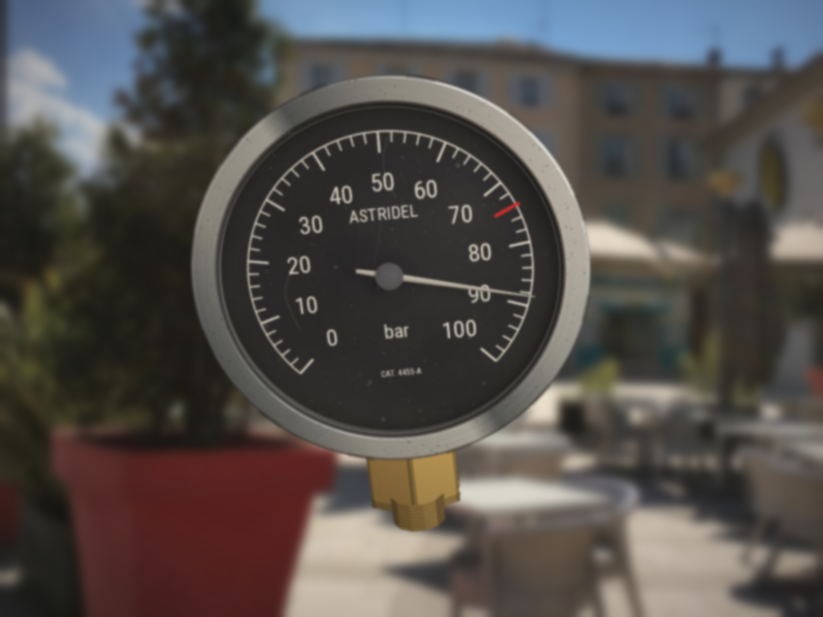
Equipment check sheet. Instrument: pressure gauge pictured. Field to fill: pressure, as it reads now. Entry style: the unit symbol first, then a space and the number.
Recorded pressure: bar 88
